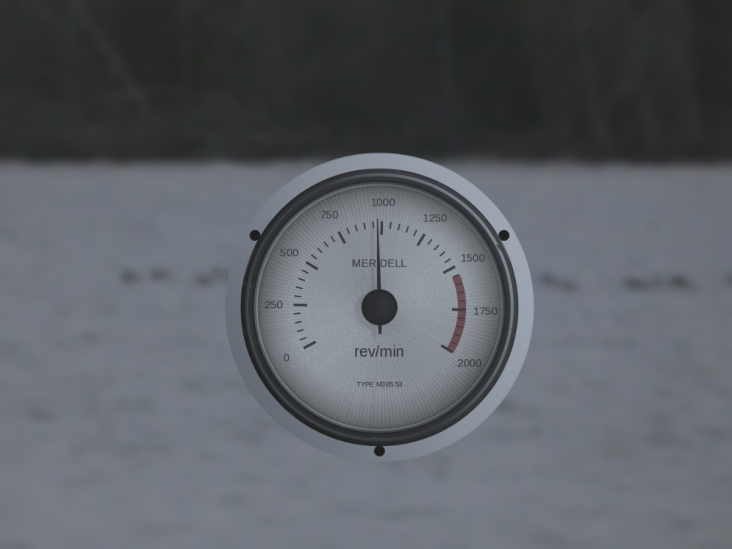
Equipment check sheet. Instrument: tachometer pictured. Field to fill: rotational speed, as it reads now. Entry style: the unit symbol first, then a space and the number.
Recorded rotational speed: rpm 975
